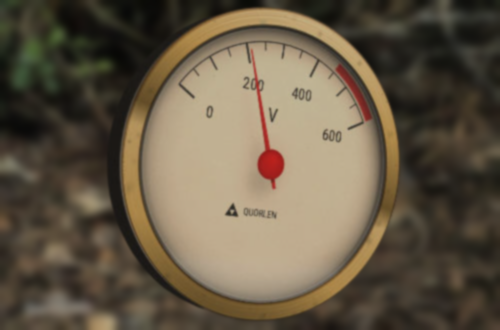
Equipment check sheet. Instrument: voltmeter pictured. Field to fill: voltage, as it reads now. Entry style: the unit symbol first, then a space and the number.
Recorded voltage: V 200
